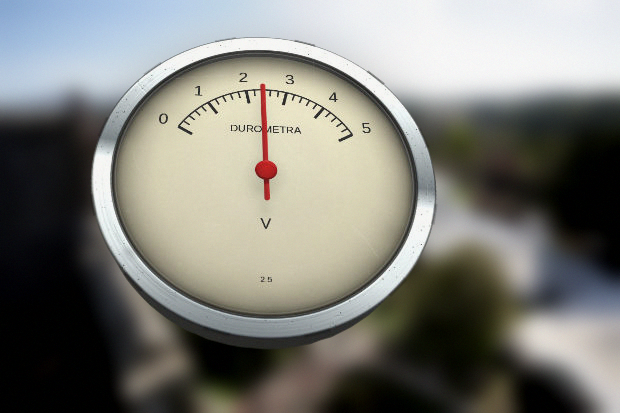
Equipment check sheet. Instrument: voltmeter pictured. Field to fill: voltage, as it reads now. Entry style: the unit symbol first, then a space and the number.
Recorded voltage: V 2.4
